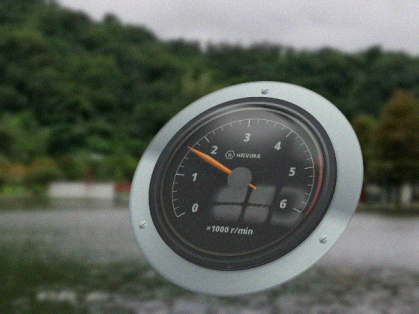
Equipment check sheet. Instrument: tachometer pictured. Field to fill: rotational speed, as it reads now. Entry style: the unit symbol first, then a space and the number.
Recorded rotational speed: rpm 1600
